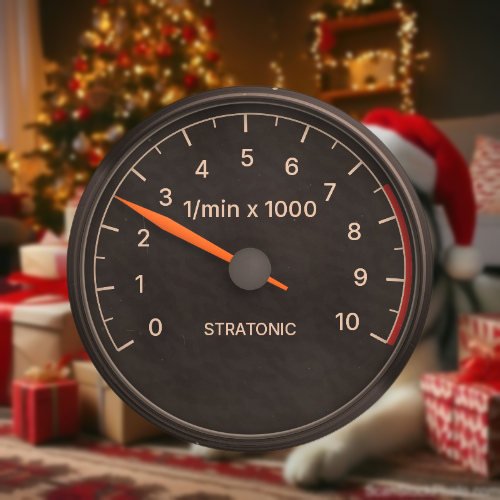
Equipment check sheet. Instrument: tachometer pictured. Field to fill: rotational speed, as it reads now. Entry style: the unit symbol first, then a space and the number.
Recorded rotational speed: rpm 2500
